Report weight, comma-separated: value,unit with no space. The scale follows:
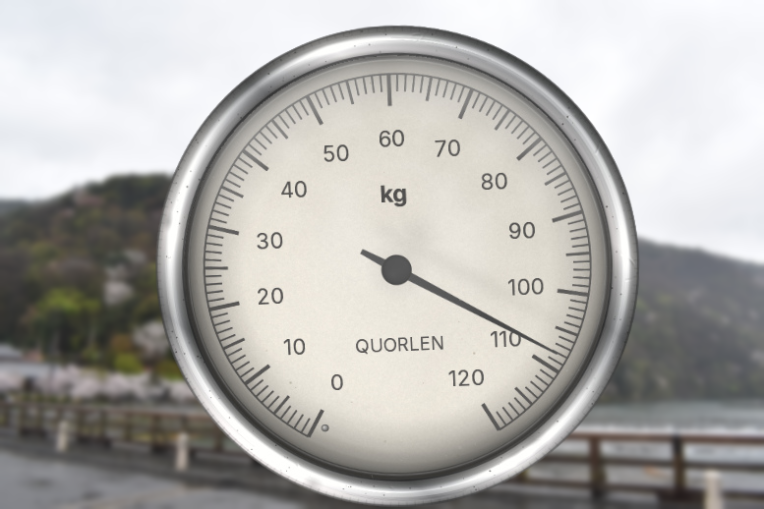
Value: 108,kg
